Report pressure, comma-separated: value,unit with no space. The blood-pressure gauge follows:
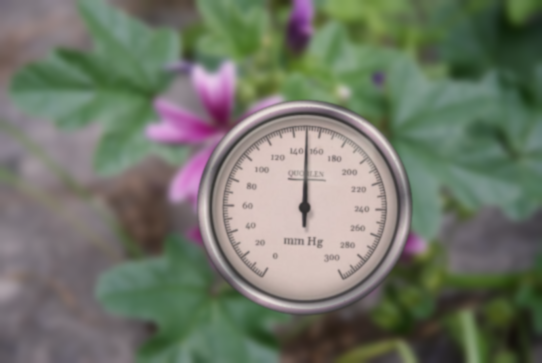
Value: 150,mmHg
